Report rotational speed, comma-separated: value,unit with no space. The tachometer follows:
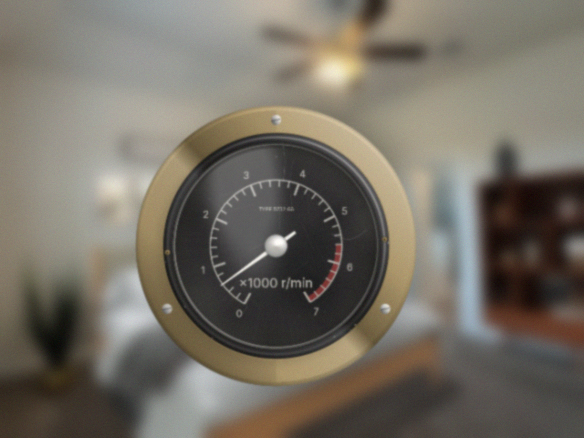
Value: 600,rpm
